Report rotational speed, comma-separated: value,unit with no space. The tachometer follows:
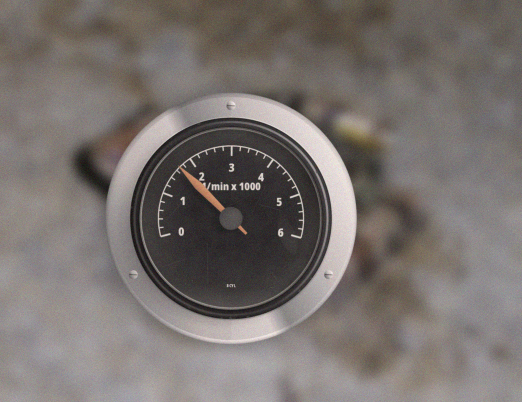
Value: 1700,rpm
